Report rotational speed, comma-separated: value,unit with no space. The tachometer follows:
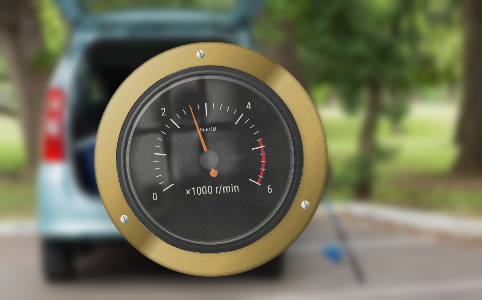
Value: 2600,rpm
